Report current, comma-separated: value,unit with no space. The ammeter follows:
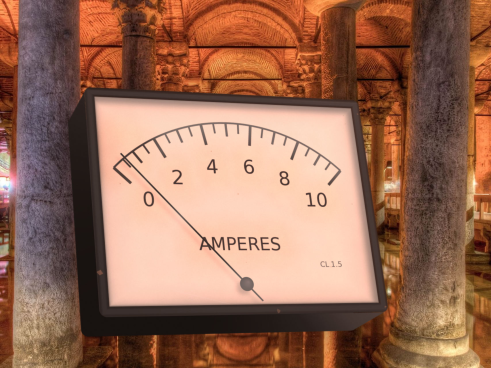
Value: 0.5,A
